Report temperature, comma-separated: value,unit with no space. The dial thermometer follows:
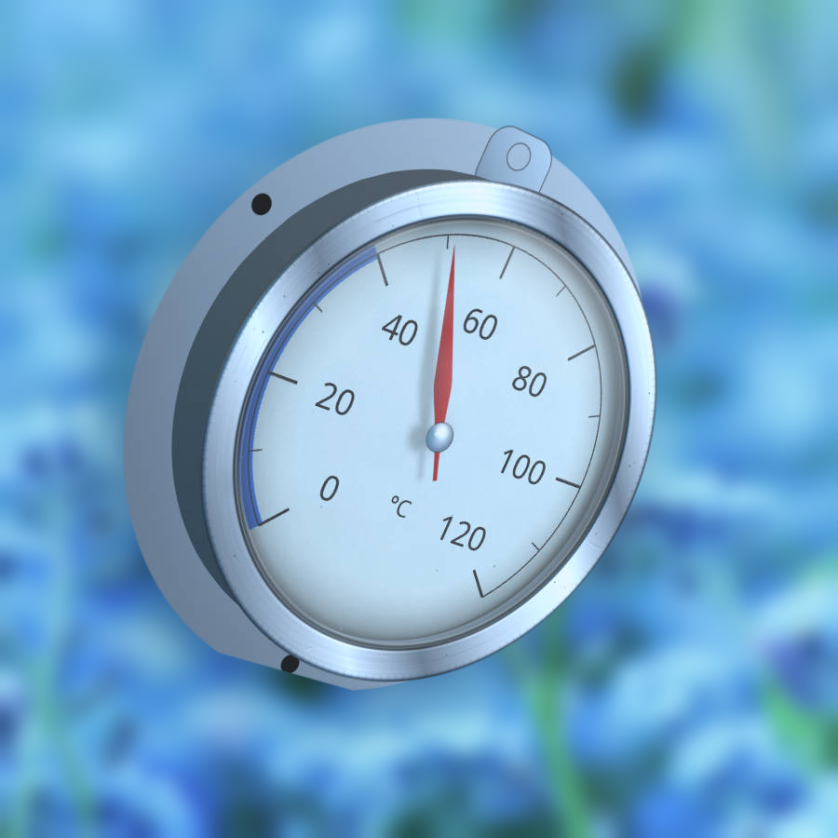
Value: 50,°C
